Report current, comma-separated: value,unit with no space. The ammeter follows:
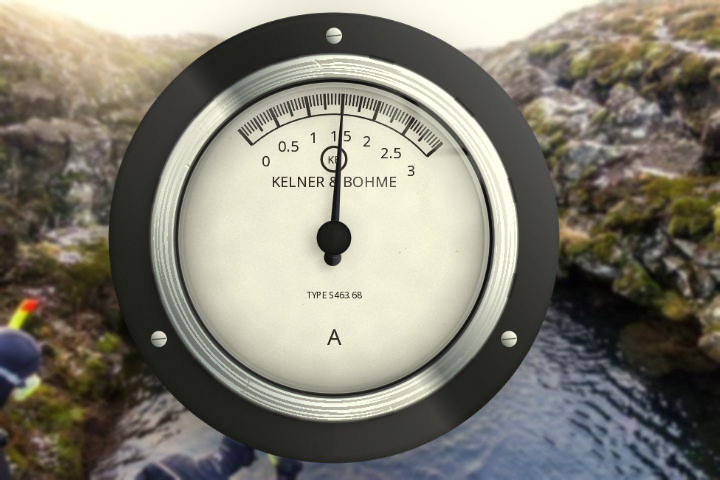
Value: 1.5,A
